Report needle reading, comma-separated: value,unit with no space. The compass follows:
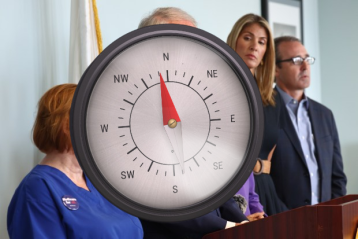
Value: 350,°
